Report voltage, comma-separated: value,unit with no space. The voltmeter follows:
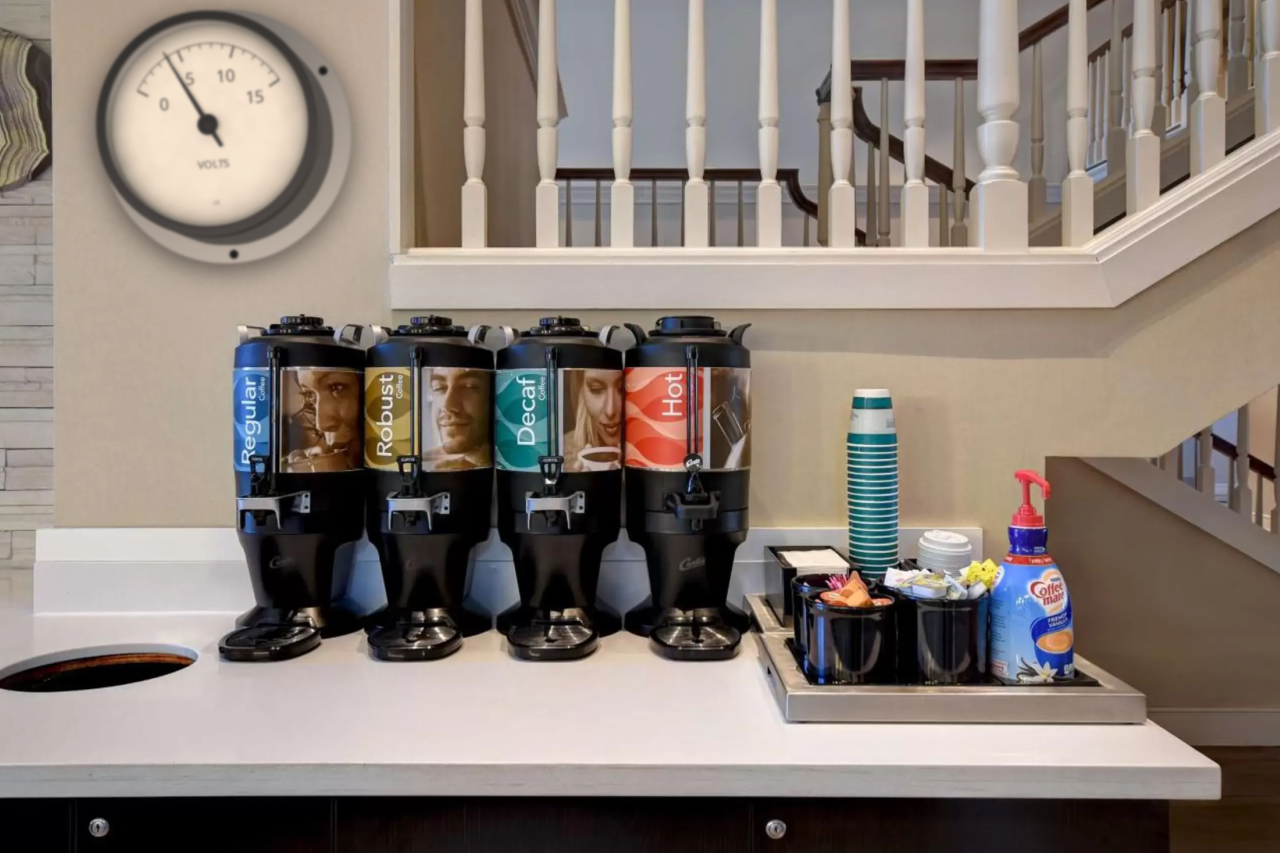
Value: 4,V
